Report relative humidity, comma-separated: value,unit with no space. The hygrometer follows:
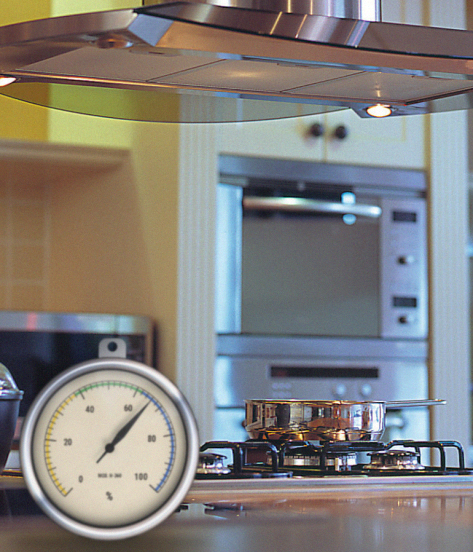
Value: 66,%
